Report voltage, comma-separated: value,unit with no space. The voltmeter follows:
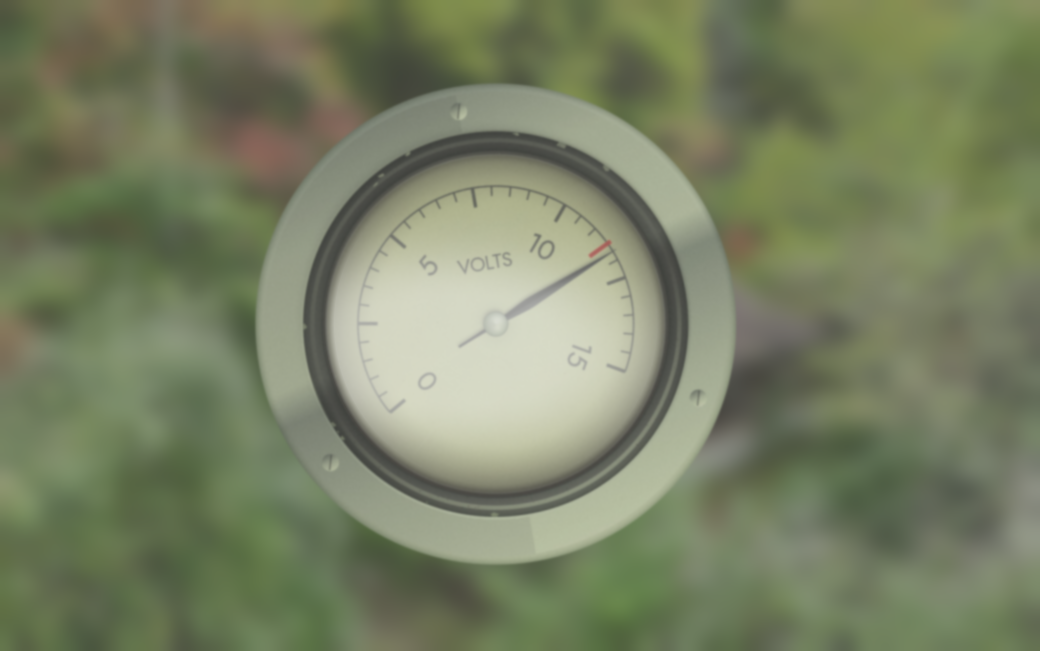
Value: 11.75,V
